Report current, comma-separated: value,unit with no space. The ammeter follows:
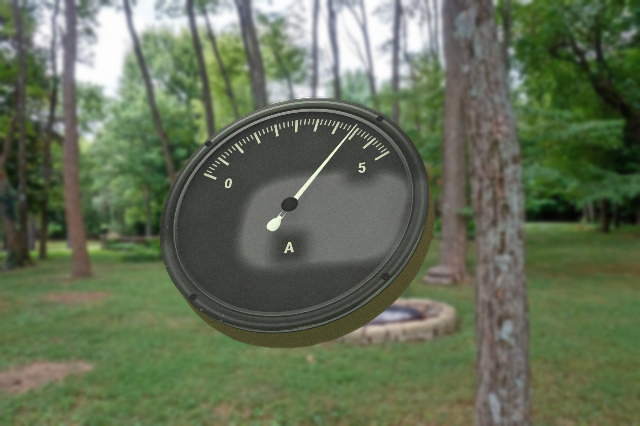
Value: 4,A
